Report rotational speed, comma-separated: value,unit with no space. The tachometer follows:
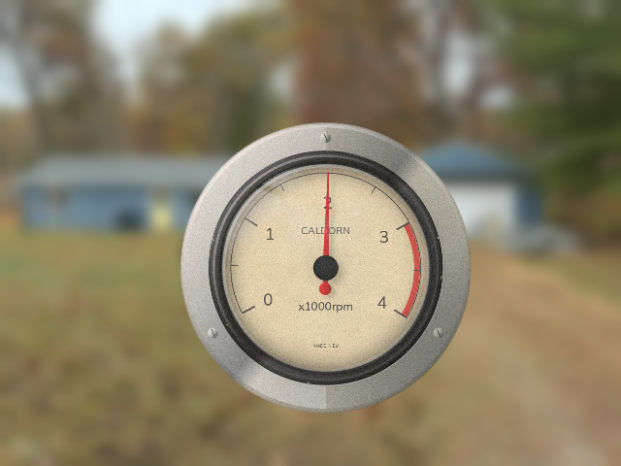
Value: 2000,rpm
